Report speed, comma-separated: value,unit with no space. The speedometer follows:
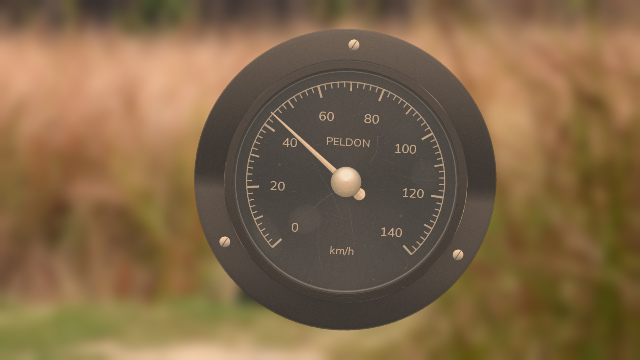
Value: 44,km/h
